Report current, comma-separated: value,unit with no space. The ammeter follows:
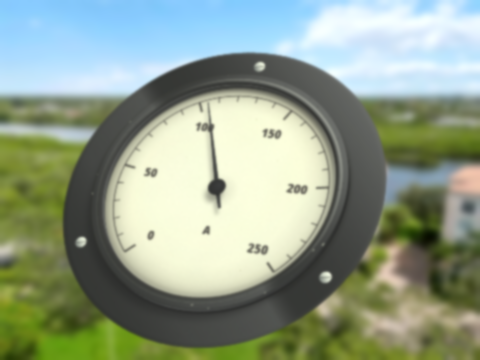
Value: 105,A
